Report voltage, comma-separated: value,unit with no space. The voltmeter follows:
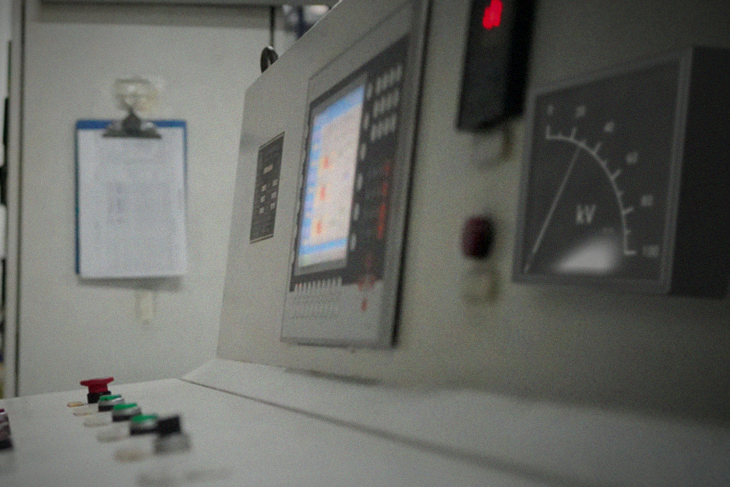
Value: 30,kV
